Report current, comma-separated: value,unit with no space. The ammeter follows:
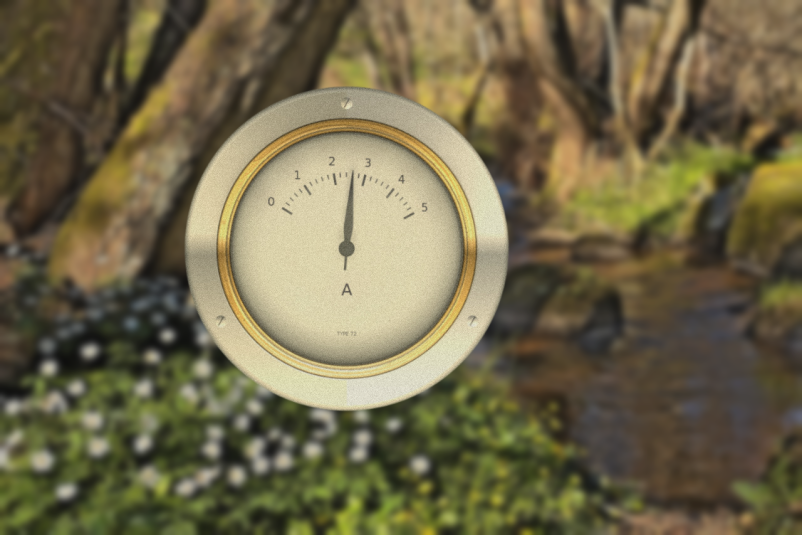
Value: 2.6,A
